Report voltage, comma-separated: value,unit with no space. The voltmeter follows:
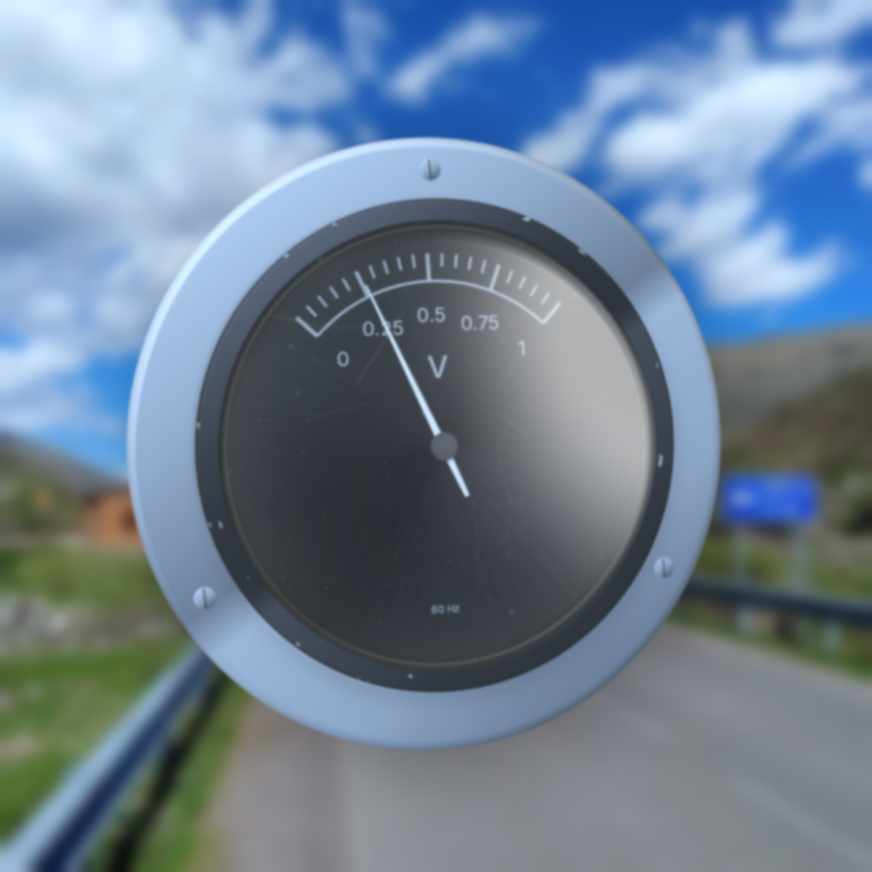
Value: 0.25,V
